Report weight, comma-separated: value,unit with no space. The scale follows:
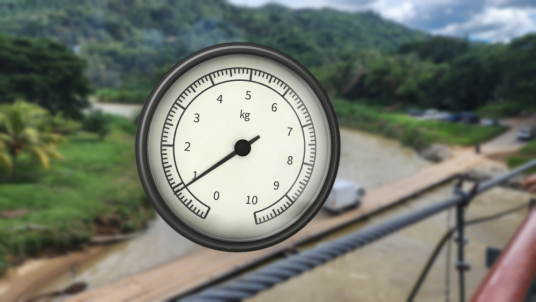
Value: 0.9,kg
